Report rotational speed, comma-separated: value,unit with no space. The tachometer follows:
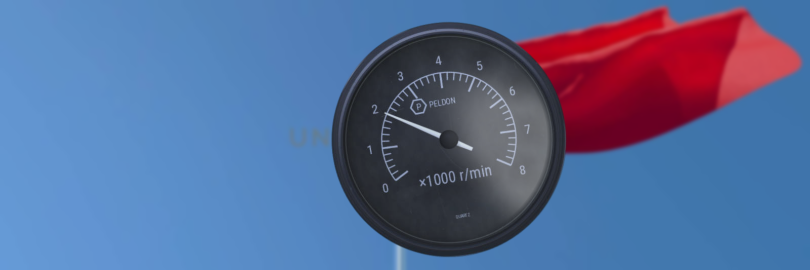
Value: 2000,rpm
